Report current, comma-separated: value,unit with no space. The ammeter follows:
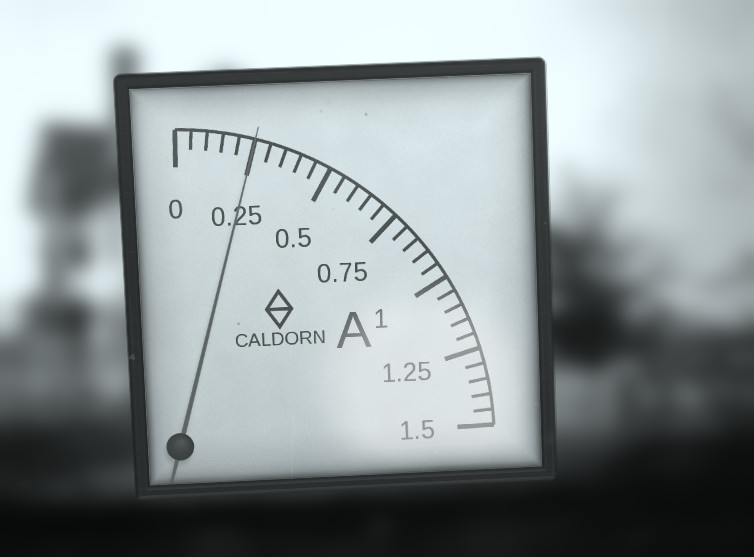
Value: 0.25,A
